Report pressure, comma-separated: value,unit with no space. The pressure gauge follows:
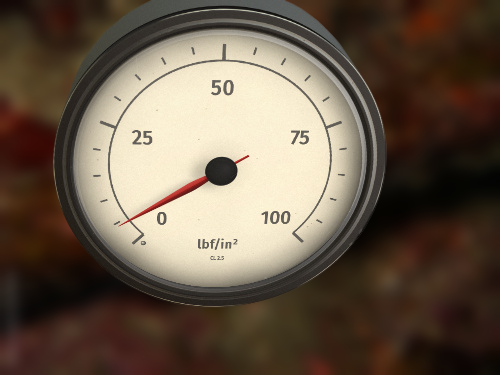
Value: 5,psi
